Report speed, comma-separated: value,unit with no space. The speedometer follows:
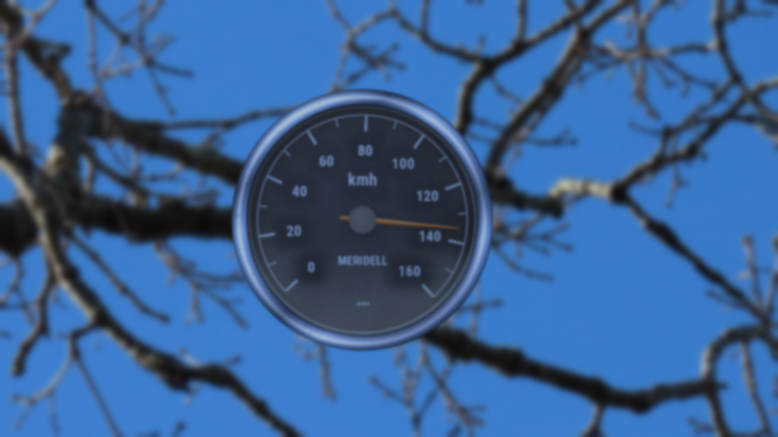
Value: 135,km/h
